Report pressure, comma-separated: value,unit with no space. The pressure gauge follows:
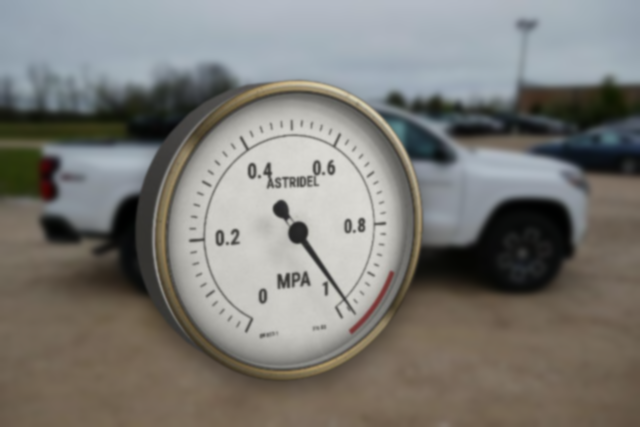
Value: 0.98,MPa
